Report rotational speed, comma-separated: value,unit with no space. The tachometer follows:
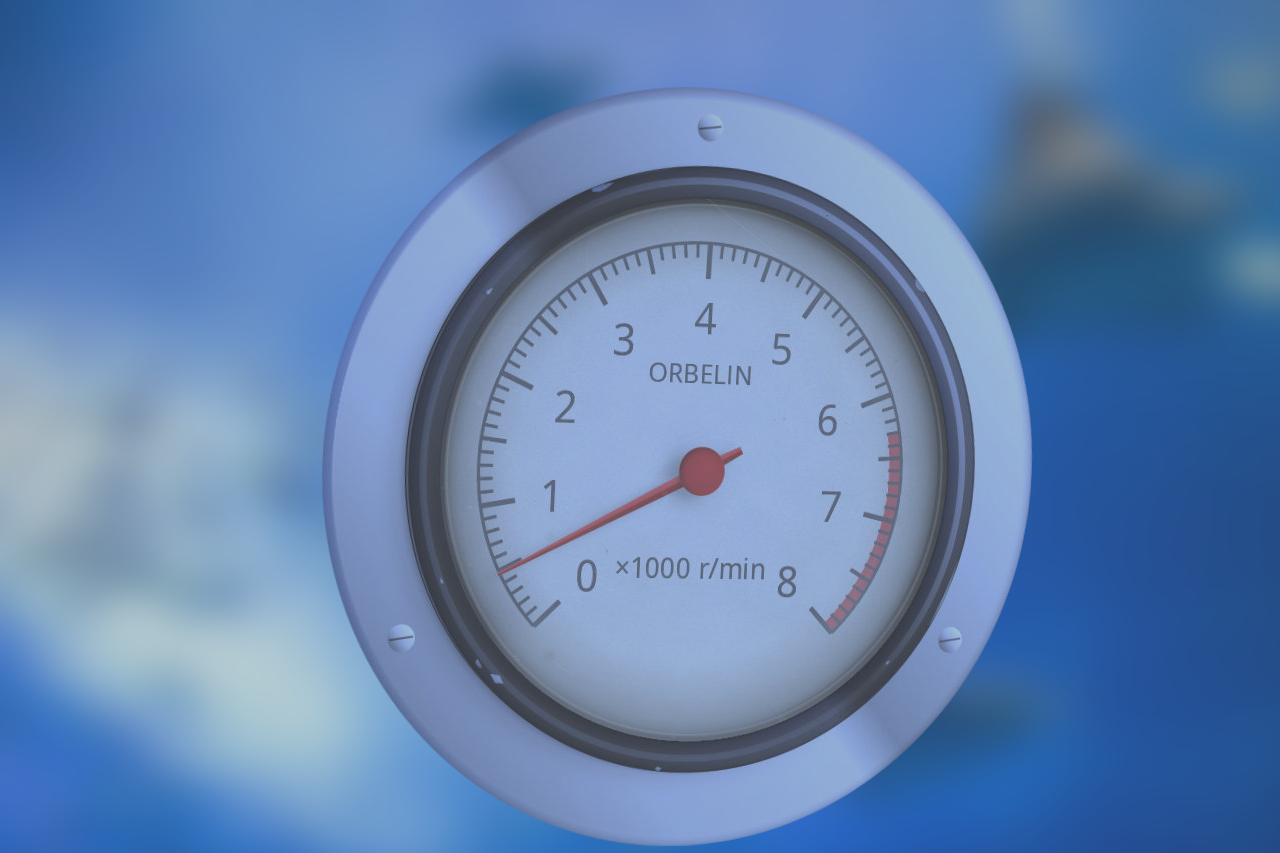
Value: 500,rpm
